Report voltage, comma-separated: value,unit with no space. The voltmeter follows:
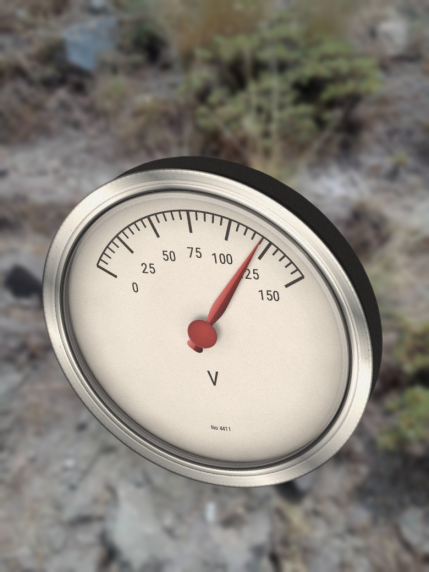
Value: 120,V
